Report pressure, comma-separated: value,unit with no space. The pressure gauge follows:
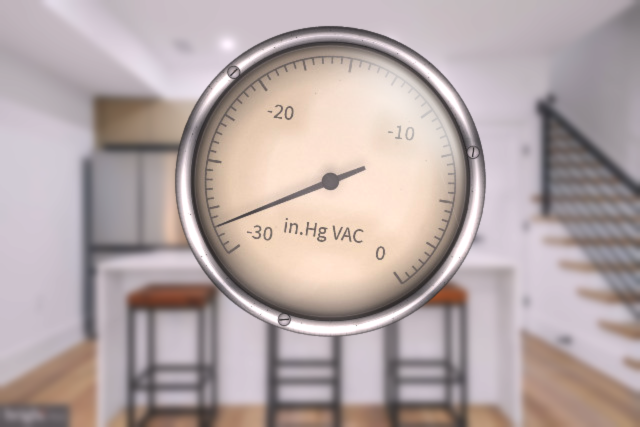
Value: -28.5,inHg
